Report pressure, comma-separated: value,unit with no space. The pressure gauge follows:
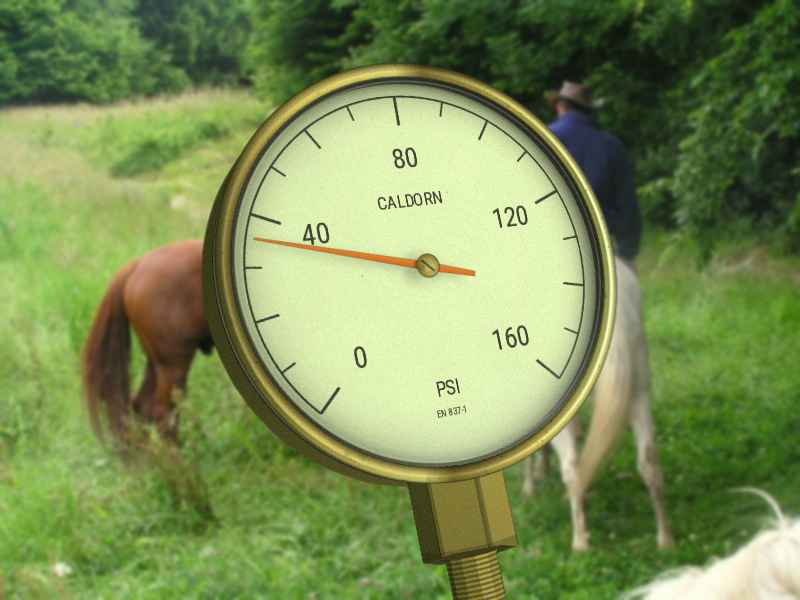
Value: 35,psi
